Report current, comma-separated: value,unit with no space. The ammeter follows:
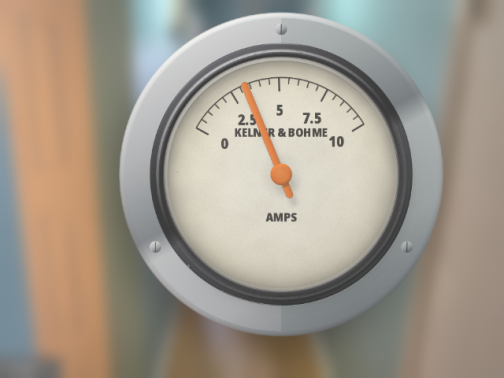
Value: 3.25,A
